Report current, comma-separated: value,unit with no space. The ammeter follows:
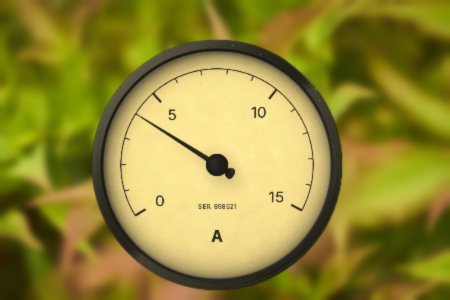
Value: 4,A
